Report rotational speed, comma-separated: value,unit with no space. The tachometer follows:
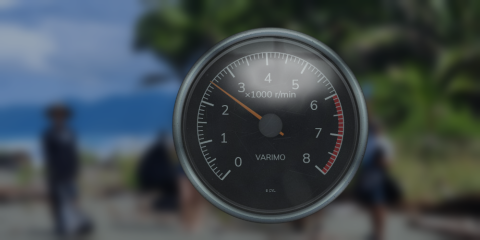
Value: 2500,rpm
